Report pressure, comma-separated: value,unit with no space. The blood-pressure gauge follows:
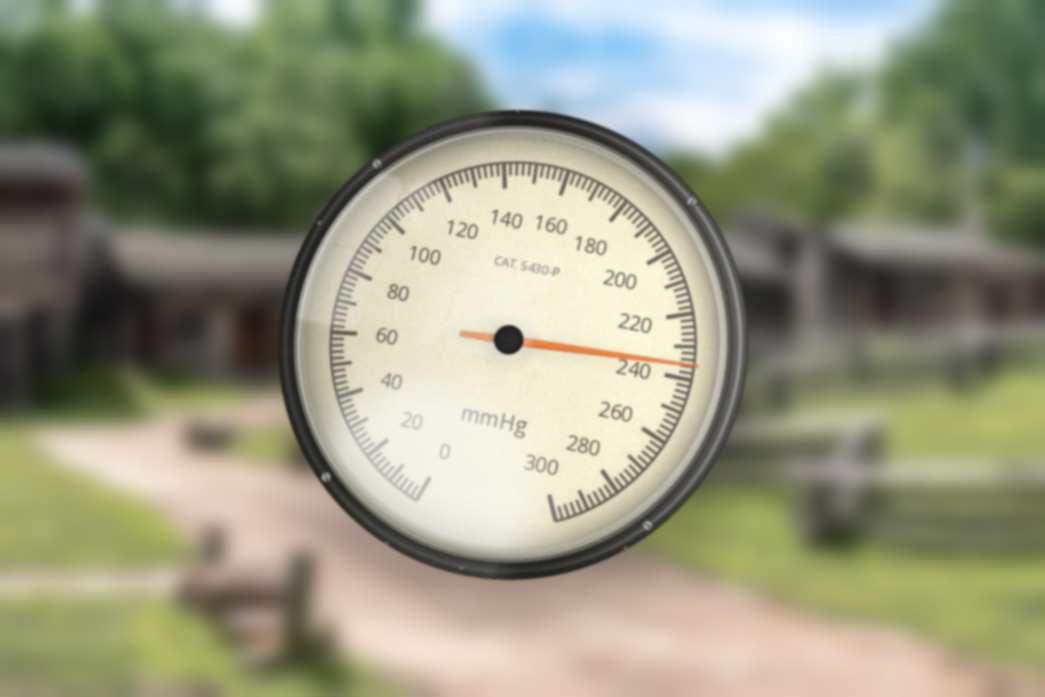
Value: 236,mmHg
